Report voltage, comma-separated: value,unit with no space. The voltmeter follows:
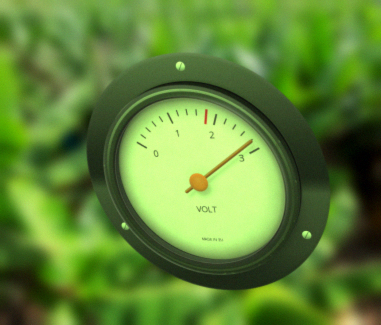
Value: 2.8,V
